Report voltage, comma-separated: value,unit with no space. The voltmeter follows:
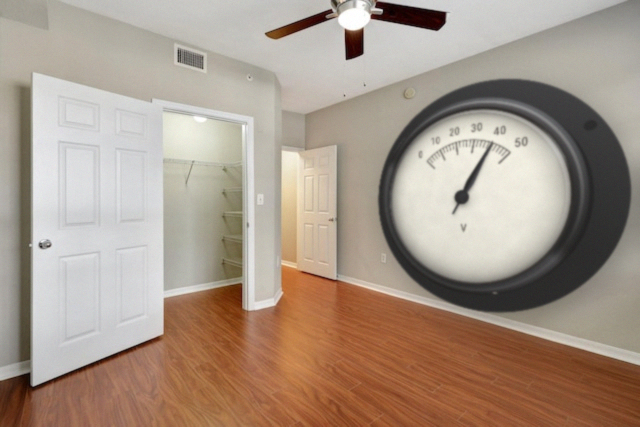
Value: 40,V
